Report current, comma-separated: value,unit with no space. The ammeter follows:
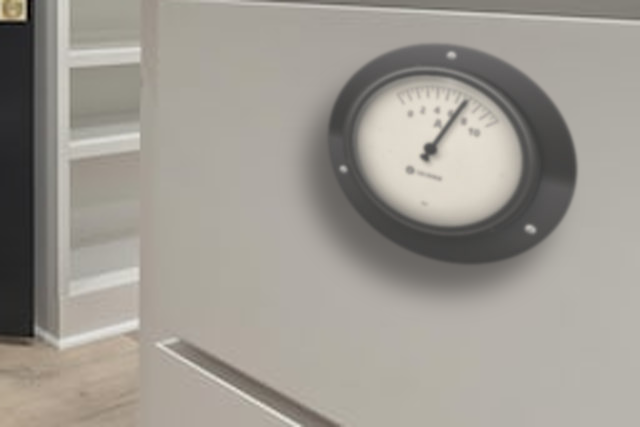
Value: 7,A
